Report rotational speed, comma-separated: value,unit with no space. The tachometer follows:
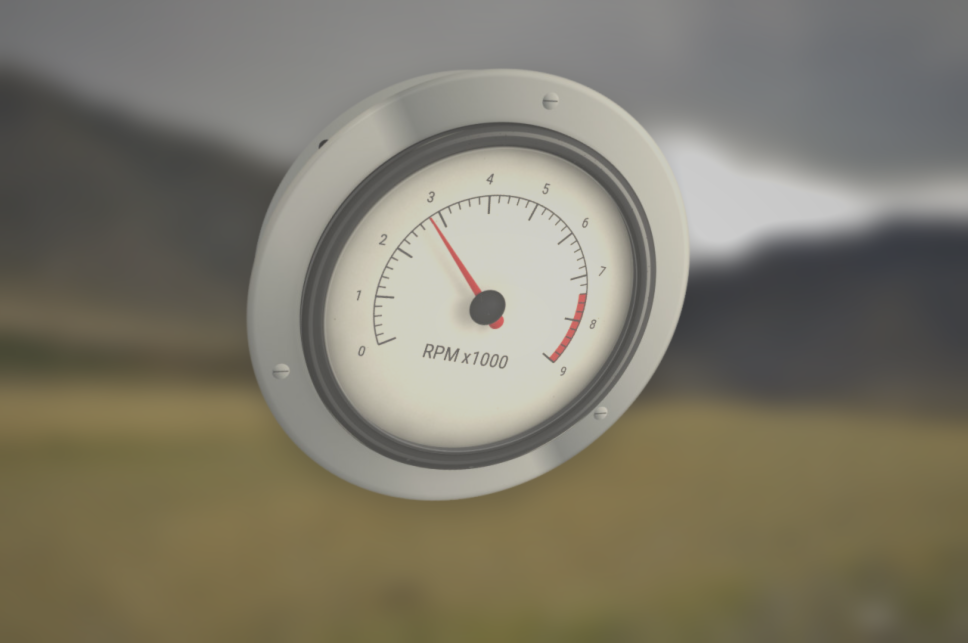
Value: 2800,rpm
